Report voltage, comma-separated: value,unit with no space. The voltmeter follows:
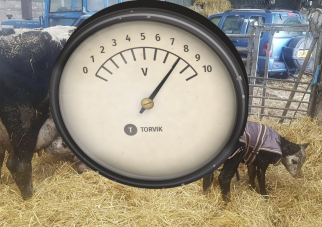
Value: 8,V
